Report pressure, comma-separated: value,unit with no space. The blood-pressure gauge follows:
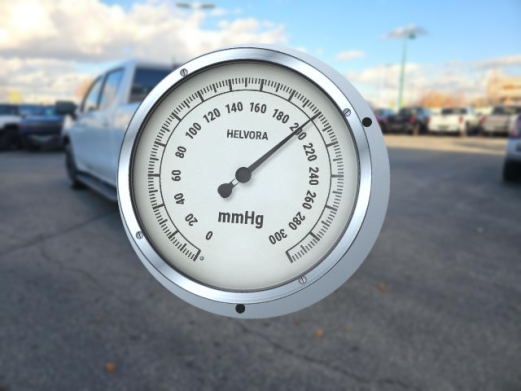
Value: 200,mmHg
